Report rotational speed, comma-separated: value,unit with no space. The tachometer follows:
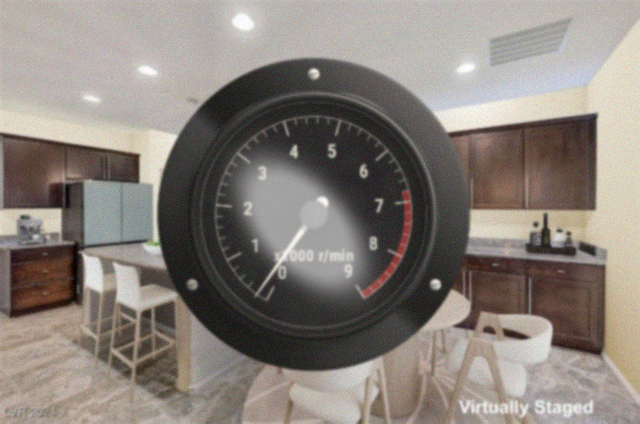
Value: 200,rpm
